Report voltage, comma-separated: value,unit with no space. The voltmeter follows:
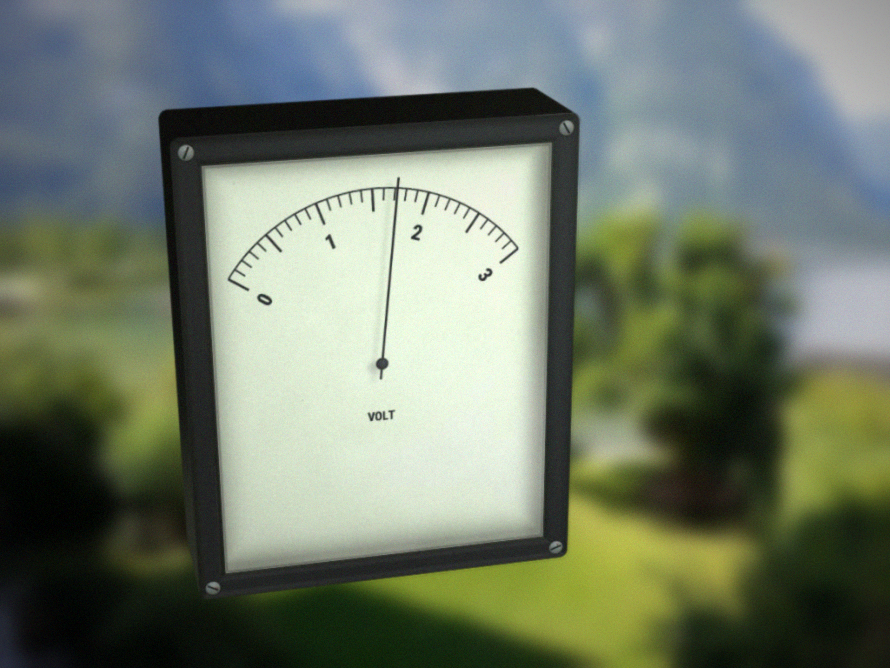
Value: 1.7,V
